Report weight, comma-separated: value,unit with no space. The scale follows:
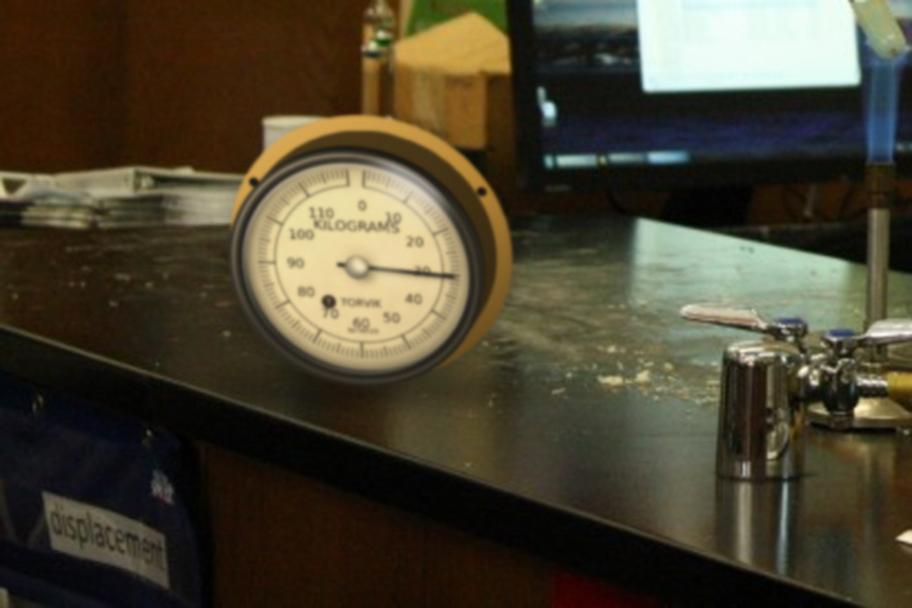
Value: 30,kg
